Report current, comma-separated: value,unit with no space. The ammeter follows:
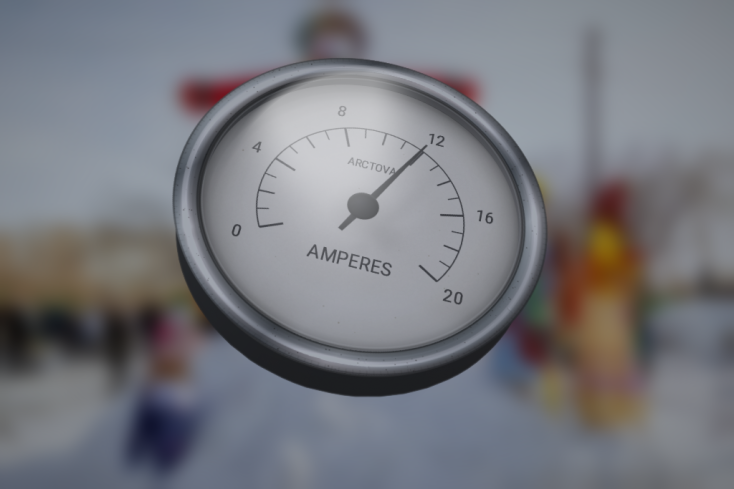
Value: 12,A
